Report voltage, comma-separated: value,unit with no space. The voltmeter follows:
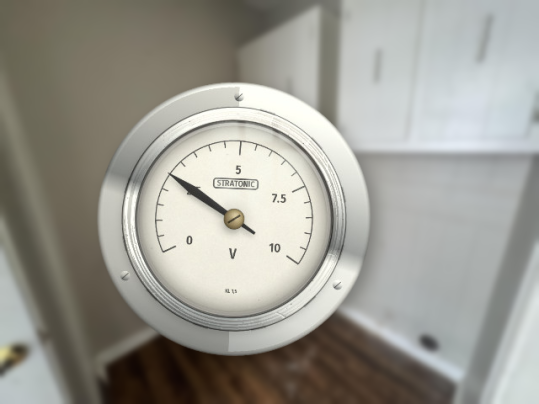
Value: 2.5,V
